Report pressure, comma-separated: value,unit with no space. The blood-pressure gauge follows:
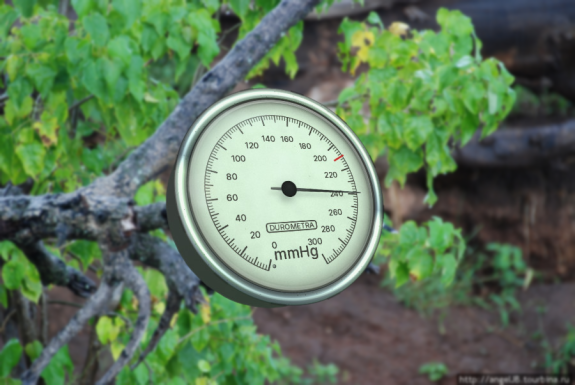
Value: 240,mmHg
